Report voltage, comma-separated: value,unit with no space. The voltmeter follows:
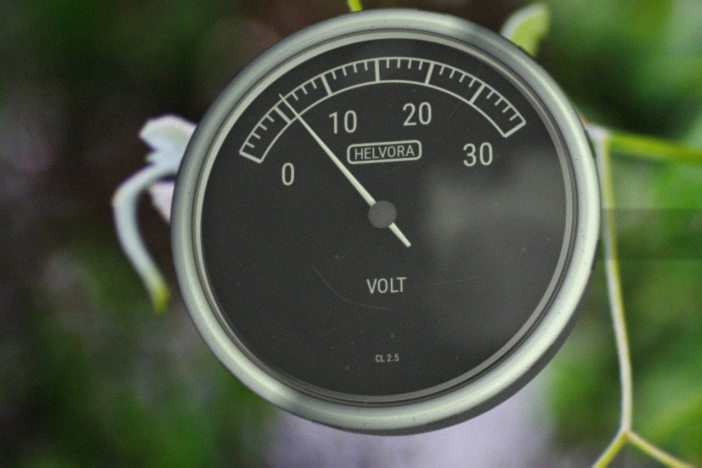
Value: 6,V
